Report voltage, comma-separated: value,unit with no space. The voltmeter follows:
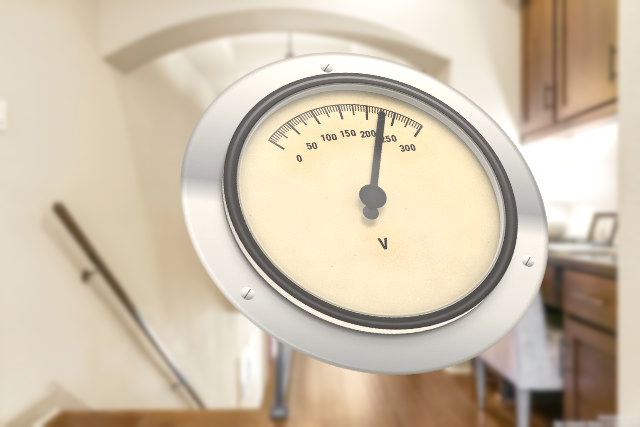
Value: 225,V
